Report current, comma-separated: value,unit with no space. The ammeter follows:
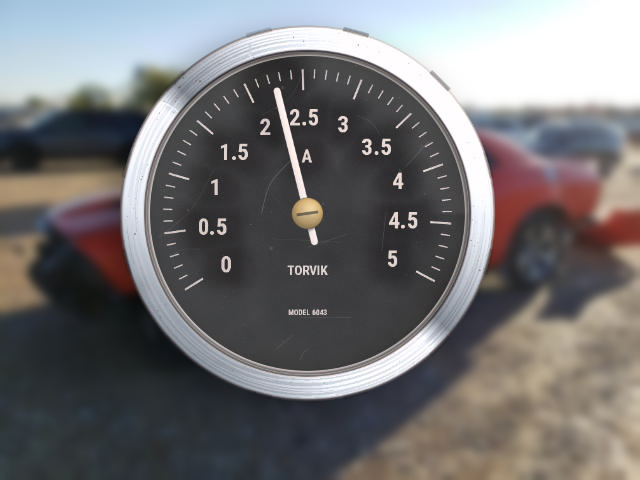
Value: 2.25,A
